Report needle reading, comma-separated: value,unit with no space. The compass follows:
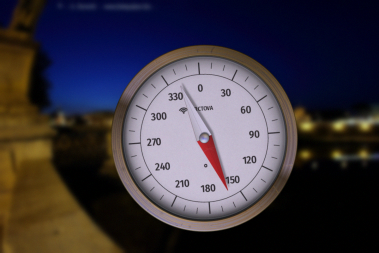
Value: 160,°
